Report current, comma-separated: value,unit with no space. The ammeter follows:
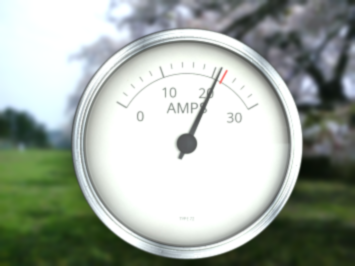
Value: 21,A
